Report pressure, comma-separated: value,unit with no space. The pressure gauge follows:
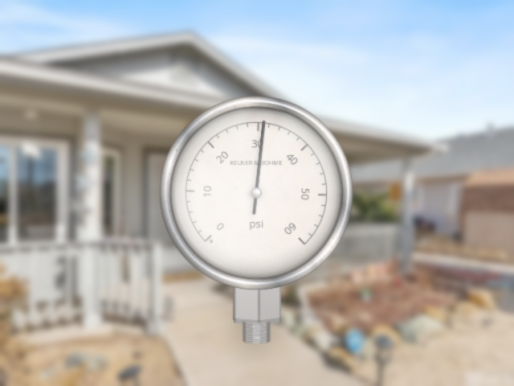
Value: 31,psi
